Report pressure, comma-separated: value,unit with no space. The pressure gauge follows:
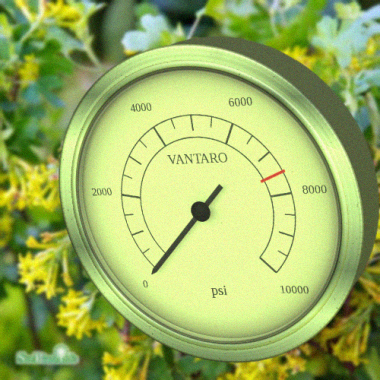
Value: 0,psi
